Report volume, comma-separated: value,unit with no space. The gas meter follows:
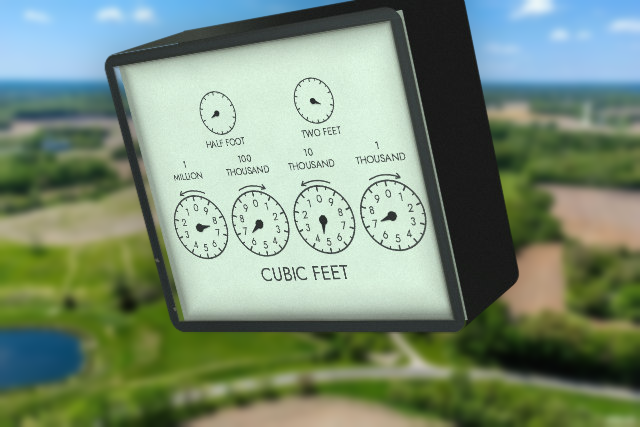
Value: 764700,ft³
